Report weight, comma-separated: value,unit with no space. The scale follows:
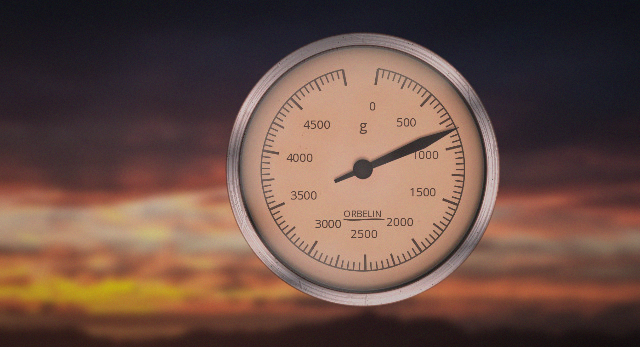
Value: 850,g
